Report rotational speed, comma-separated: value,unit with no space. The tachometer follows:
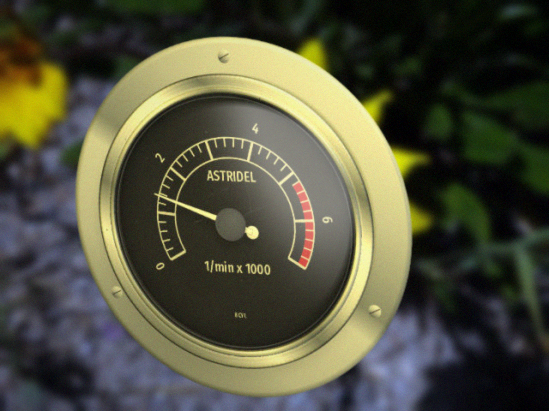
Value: 1400,rpm
